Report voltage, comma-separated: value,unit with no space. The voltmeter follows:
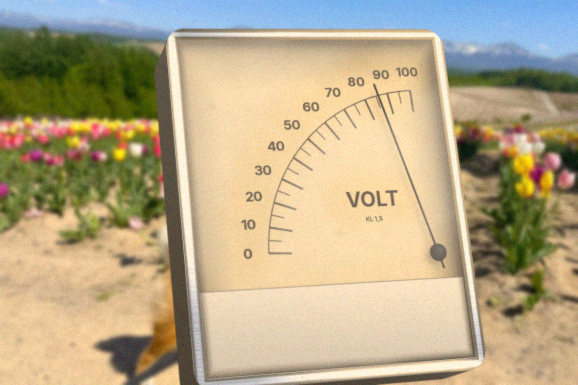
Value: 85,V
